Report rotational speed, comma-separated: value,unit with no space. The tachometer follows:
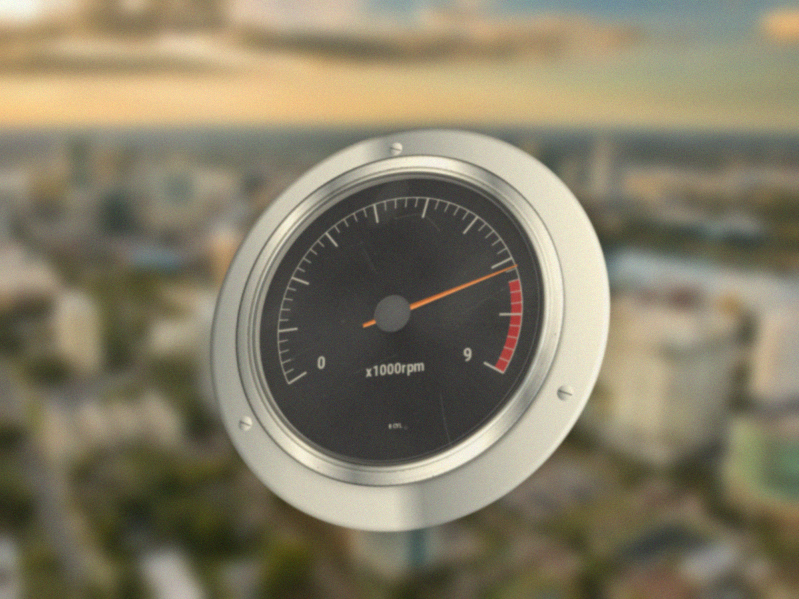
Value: 7200,rpm
